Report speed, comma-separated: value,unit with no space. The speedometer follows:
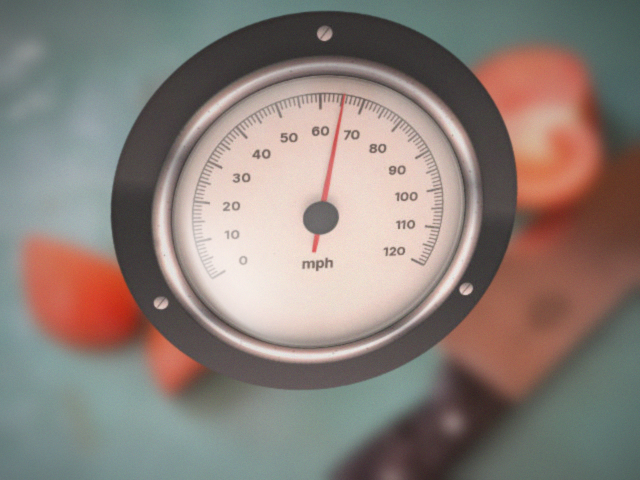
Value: 65,mph
